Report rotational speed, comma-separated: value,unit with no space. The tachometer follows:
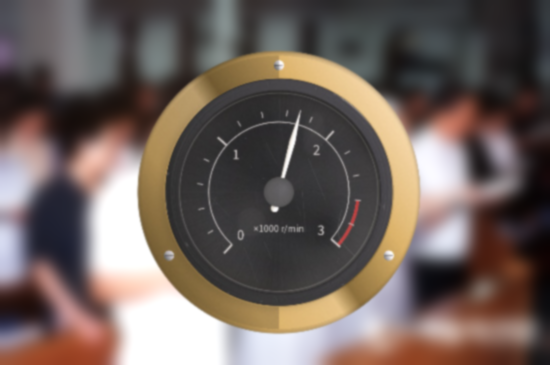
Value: 1700,rpm
